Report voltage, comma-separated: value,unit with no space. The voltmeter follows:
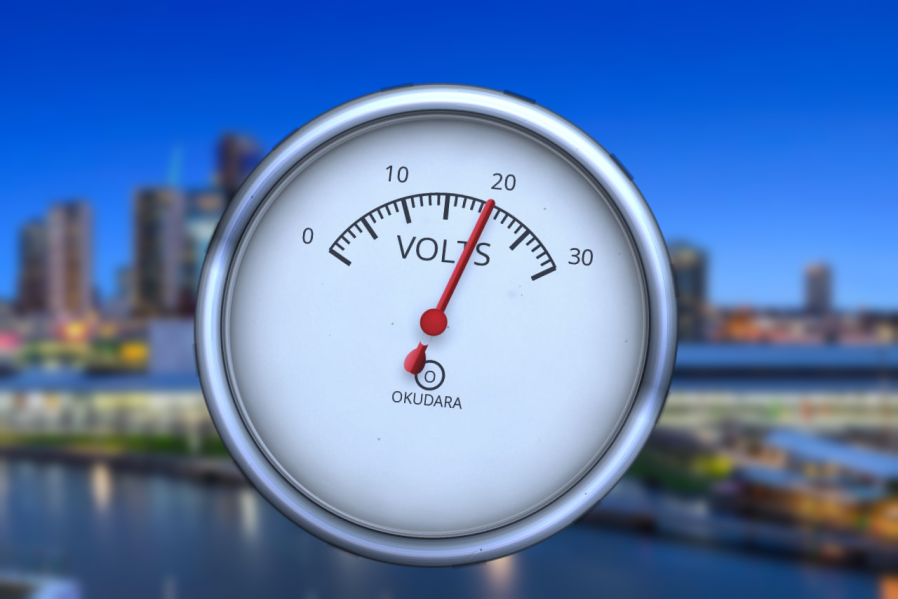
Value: 20,V
